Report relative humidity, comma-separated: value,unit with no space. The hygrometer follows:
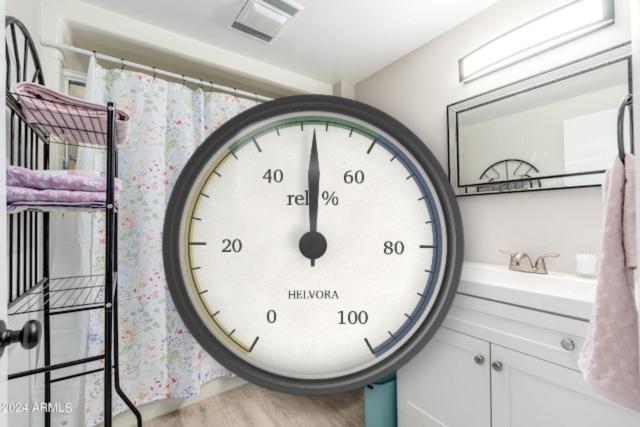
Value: 50,%
